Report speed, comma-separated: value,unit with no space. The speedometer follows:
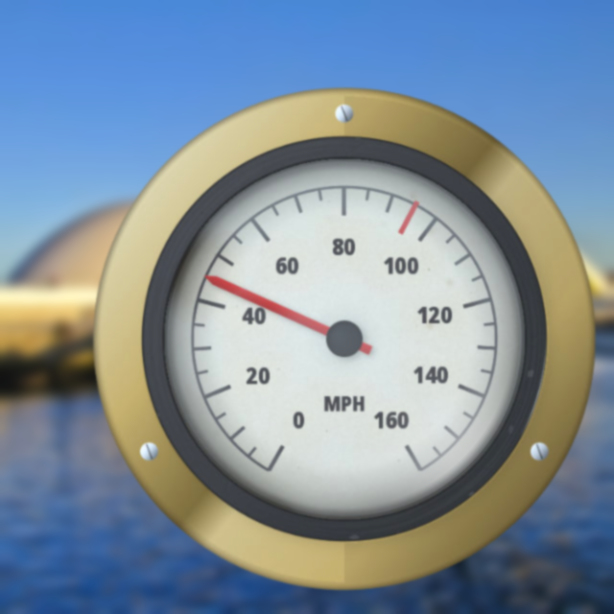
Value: 45,mph
